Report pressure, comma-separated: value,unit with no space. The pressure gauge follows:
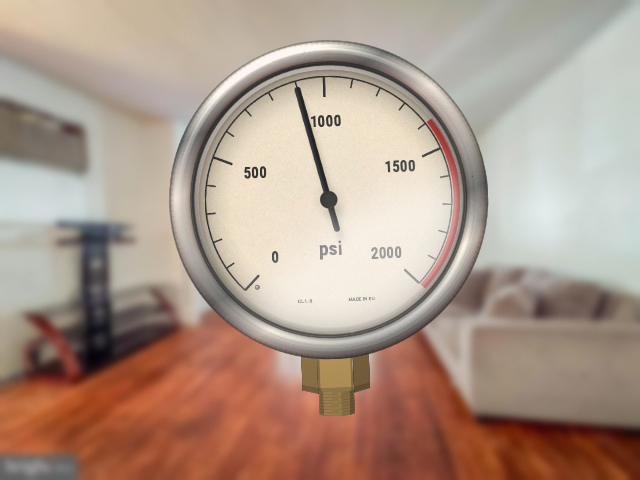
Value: 900,psi
